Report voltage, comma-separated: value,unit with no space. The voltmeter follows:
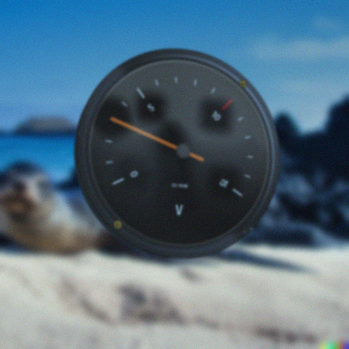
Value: 3,V
